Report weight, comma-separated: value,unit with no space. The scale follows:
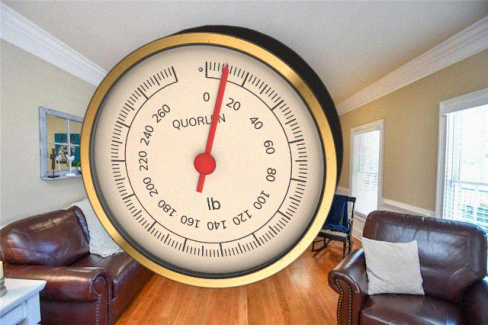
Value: 10,lb
